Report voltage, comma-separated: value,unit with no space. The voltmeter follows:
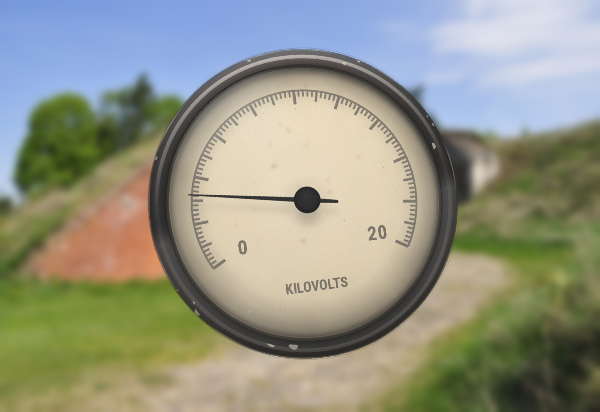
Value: 3.2,kV
